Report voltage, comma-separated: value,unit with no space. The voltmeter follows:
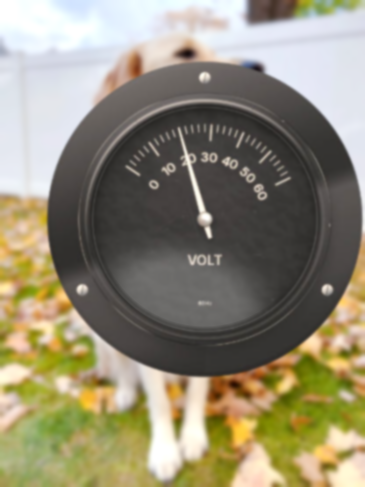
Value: 20,V
